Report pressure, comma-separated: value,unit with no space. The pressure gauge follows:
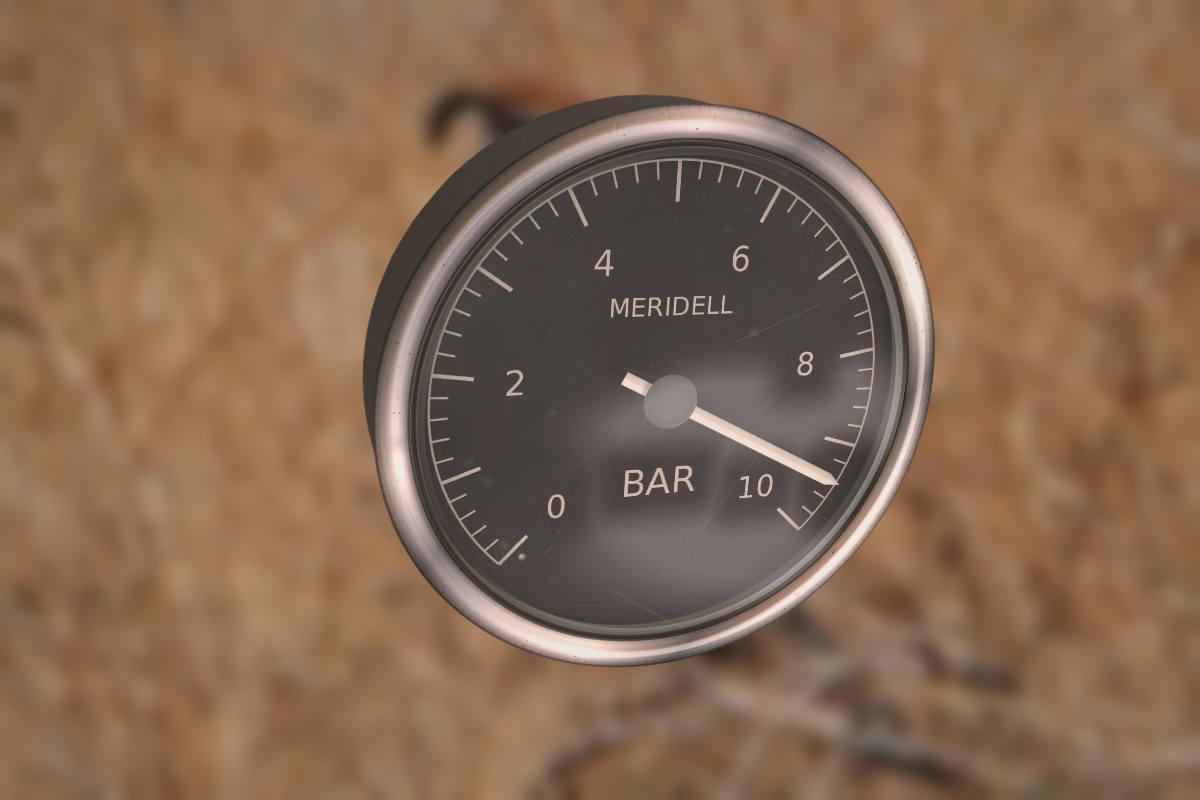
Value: 9.4,bar
